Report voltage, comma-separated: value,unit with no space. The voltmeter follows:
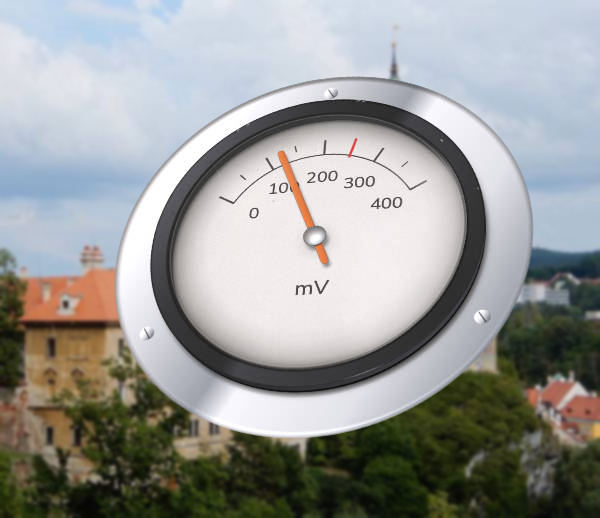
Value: 125,mV
